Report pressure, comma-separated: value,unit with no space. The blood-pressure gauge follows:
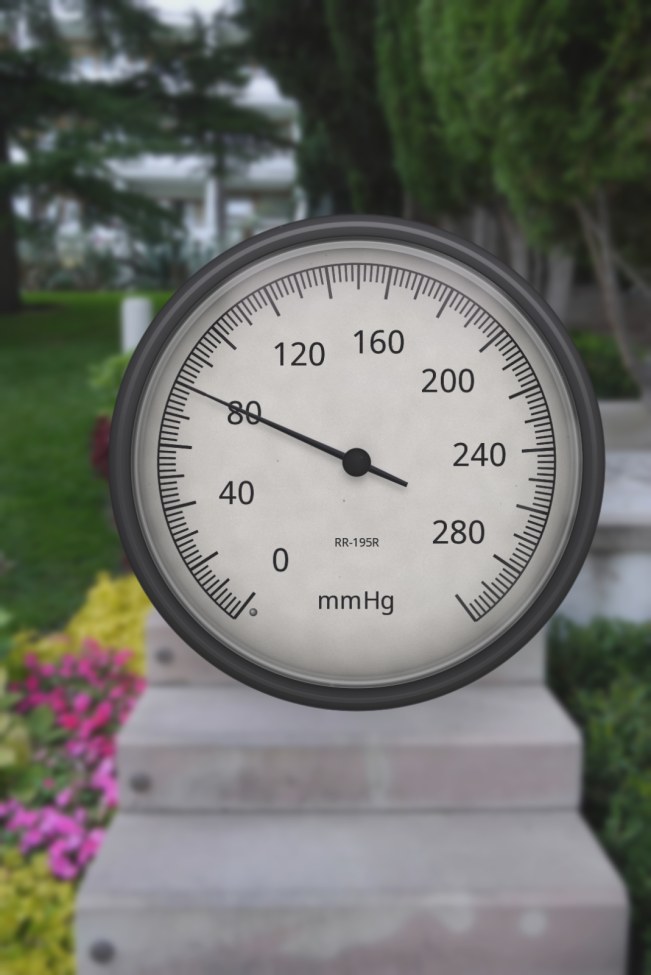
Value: 80,mmHg
